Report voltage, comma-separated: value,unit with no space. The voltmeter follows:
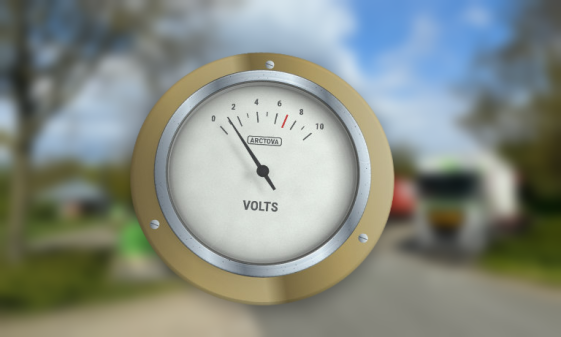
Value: 1,V
